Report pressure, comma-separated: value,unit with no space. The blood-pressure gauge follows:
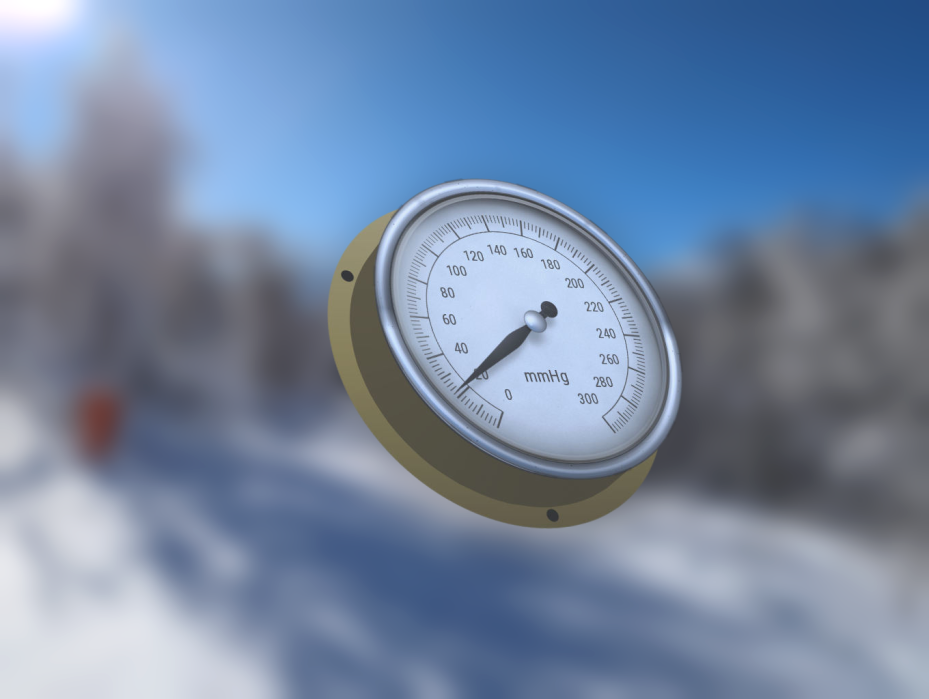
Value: 22,mmHg
